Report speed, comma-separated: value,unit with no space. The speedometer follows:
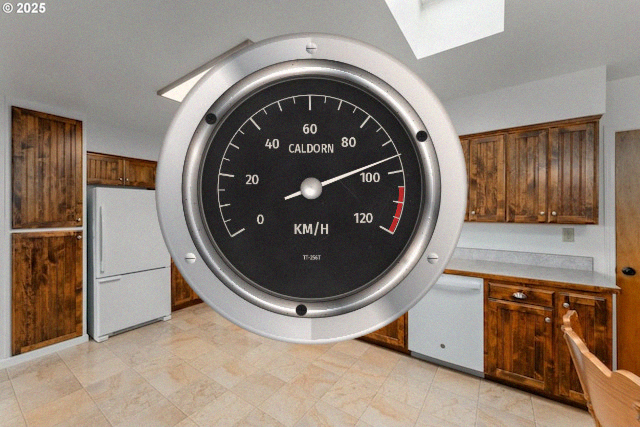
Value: 95,km/h
